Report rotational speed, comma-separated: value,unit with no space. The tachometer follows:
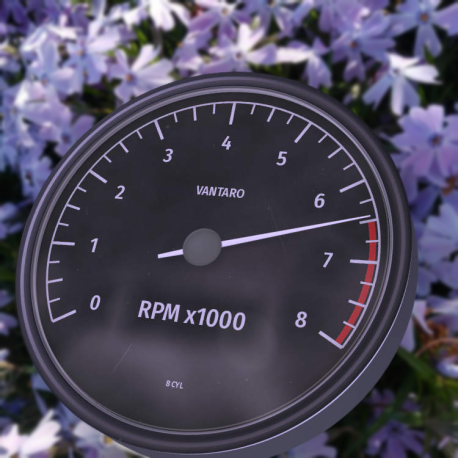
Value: 6500,rpm
